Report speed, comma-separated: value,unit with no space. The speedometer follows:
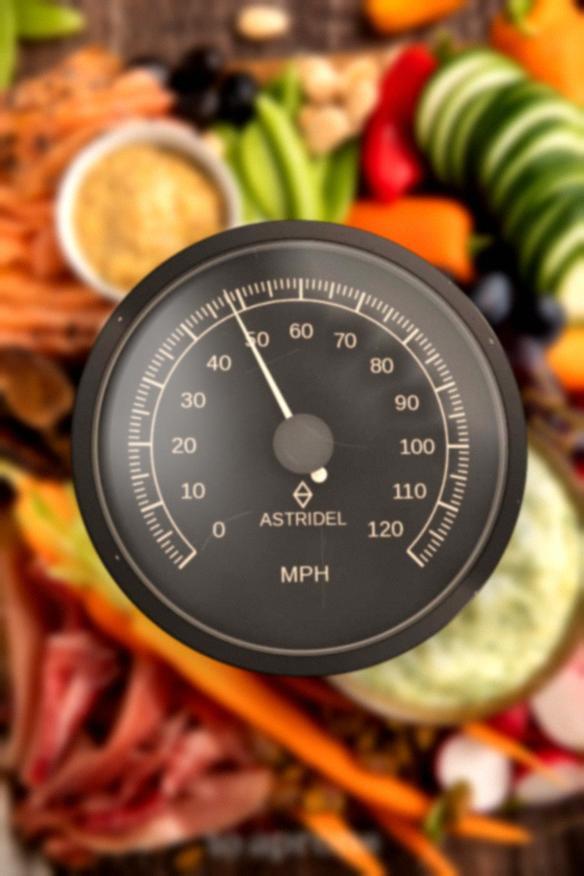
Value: 48,mph
